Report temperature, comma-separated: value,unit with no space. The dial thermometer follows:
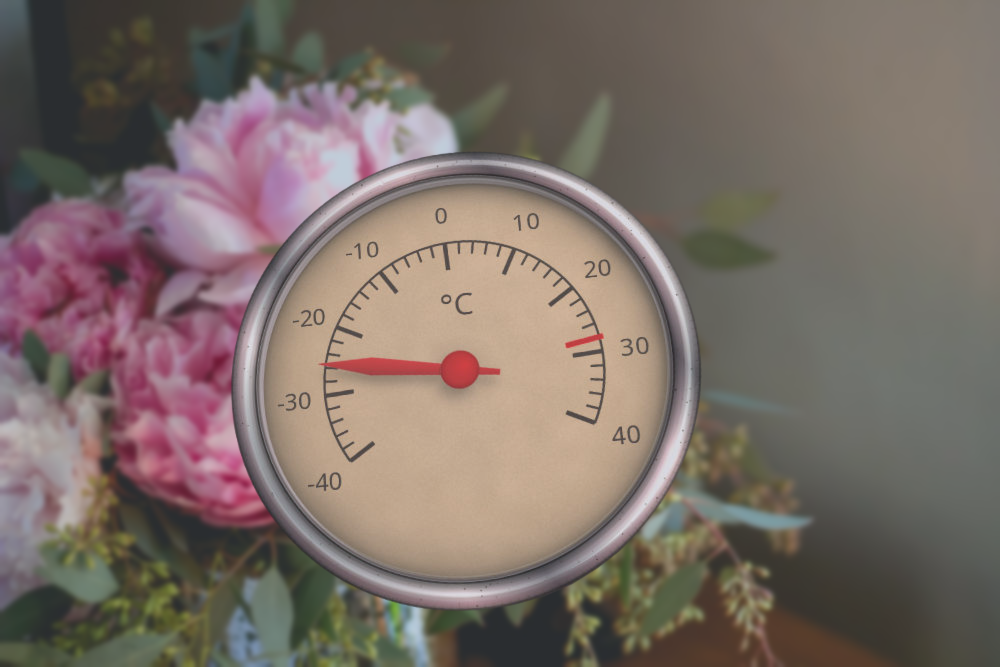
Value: -26,°C
